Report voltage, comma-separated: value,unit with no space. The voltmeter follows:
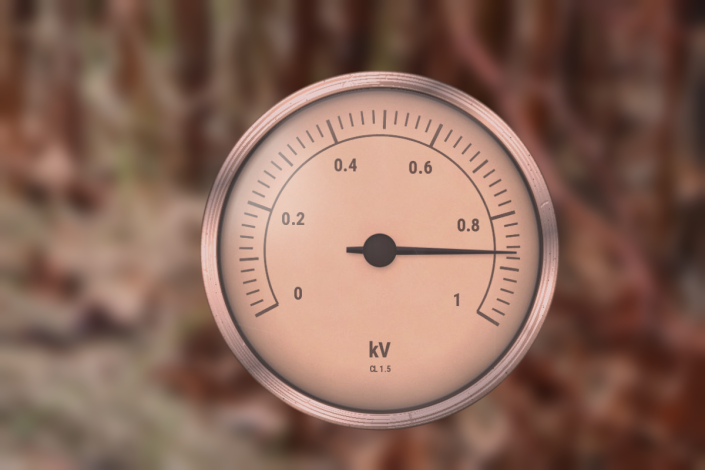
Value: 0.87,kV
